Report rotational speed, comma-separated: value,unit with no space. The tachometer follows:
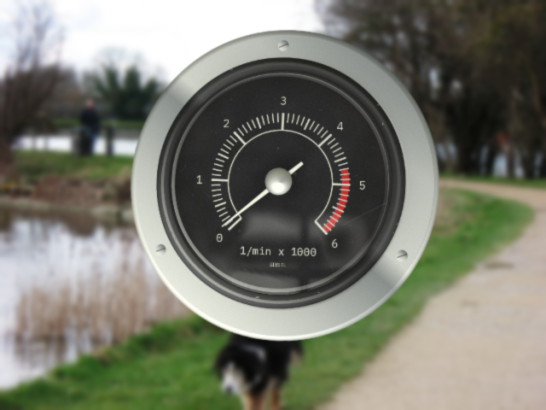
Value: 100,rpm
